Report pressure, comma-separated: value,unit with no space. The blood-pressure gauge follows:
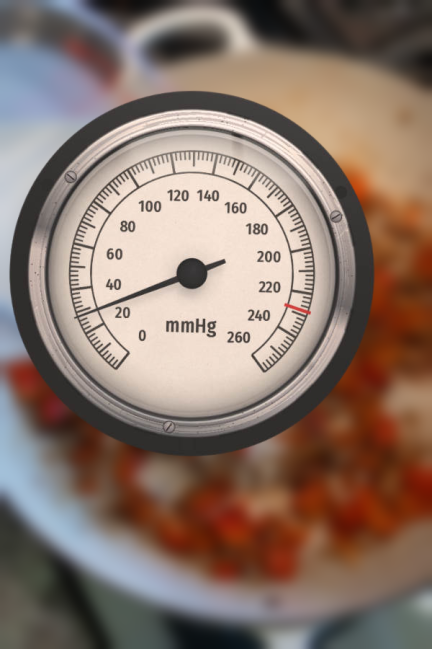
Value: 28,mmHg
